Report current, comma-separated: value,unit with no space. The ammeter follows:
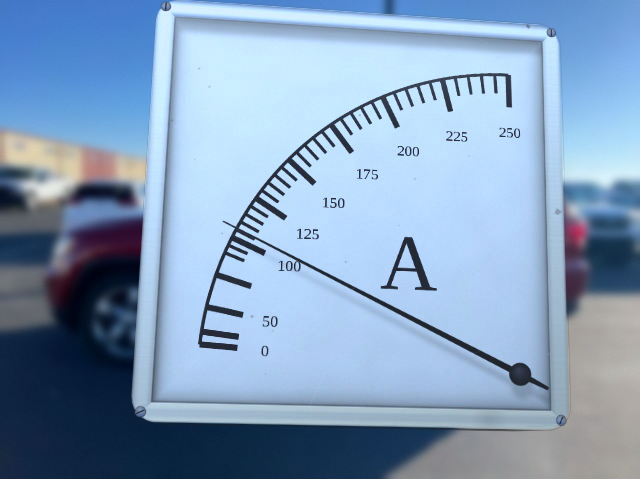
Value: 105,A
